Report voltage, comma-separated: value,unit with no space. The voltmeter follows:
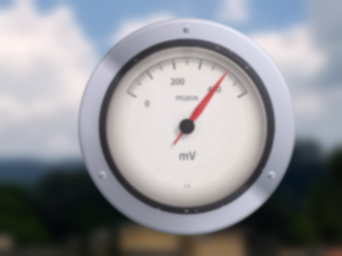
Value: 400,mV
